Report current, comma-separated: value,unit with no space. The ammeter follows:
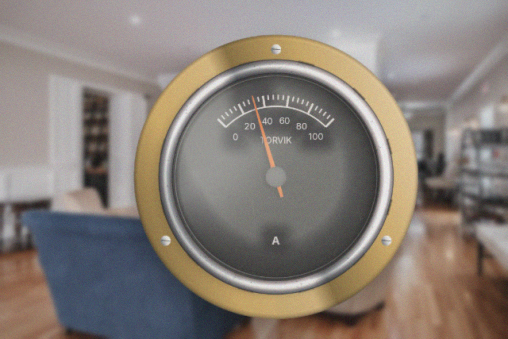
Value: 32,A
